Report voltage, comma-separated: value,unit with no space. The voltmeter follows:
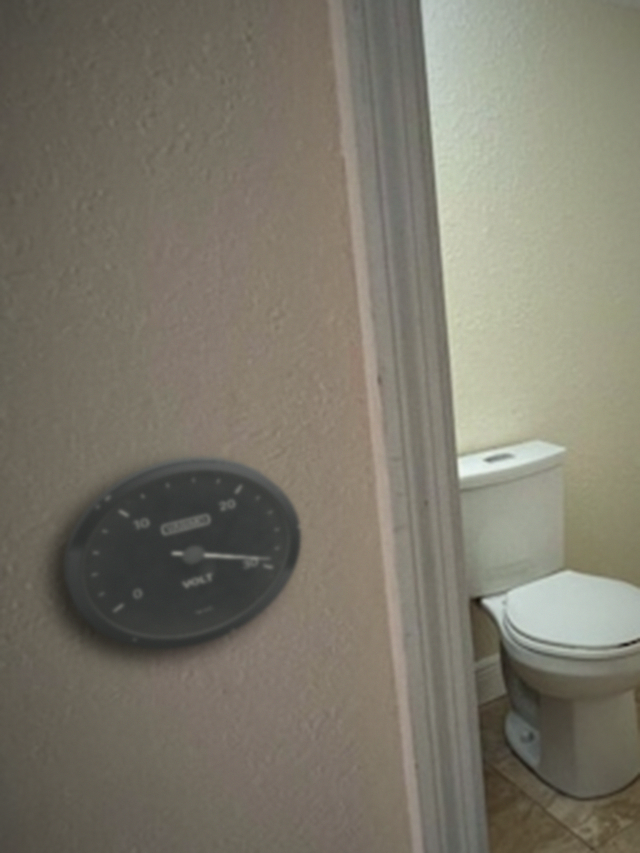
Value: 29,V
